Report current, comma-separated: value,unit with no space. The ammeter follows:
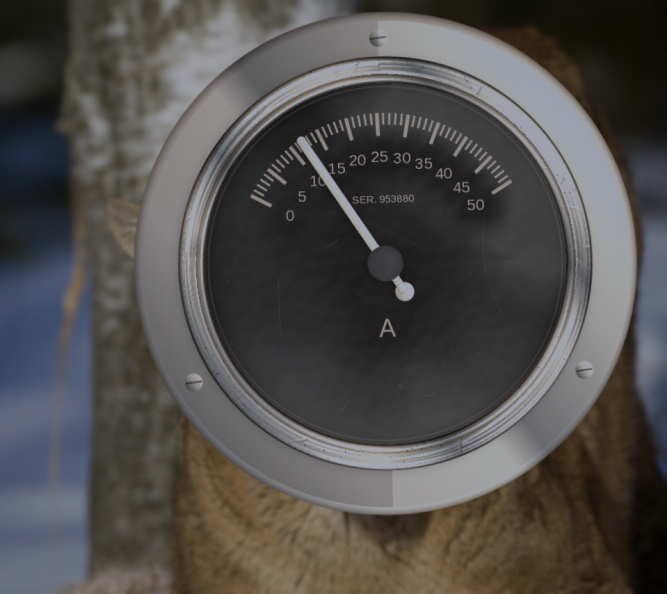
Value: 12,A
